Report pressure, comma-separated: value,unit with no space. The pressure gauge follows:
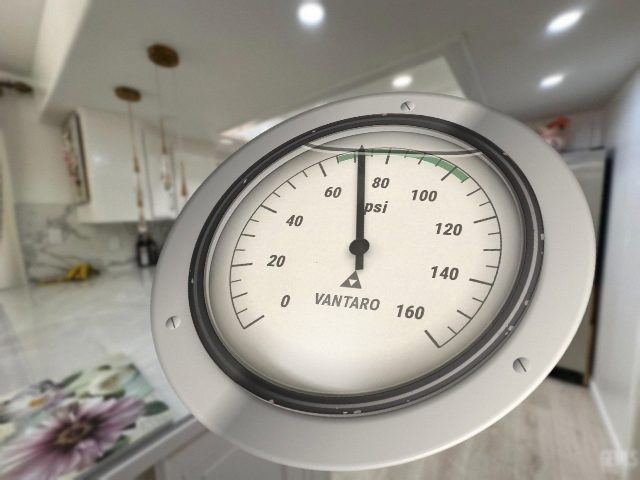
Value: 72.5,psi
